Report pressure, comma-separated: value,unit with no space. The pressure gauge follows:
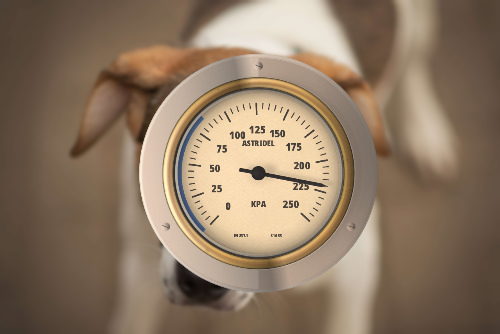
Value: 220,kPa
